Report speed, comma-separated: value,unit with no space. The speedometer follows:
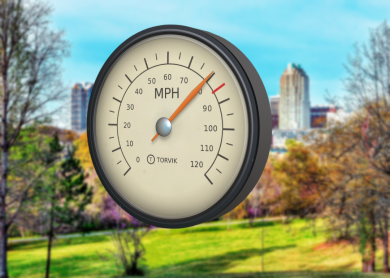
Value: 80,mph
